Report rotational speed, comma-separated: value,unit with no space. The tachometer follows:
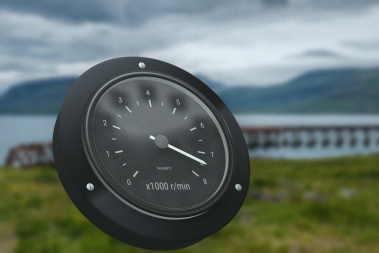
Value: 7500,rpm
